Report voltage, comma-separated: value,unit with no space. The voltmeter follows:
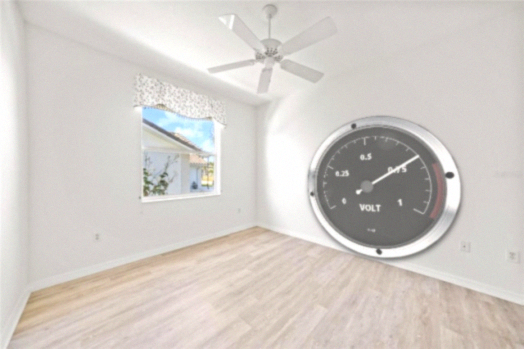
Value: 0.75,V
